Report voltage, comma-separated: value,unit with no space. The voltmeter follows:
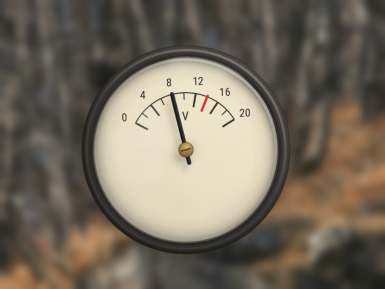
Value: 8,V
